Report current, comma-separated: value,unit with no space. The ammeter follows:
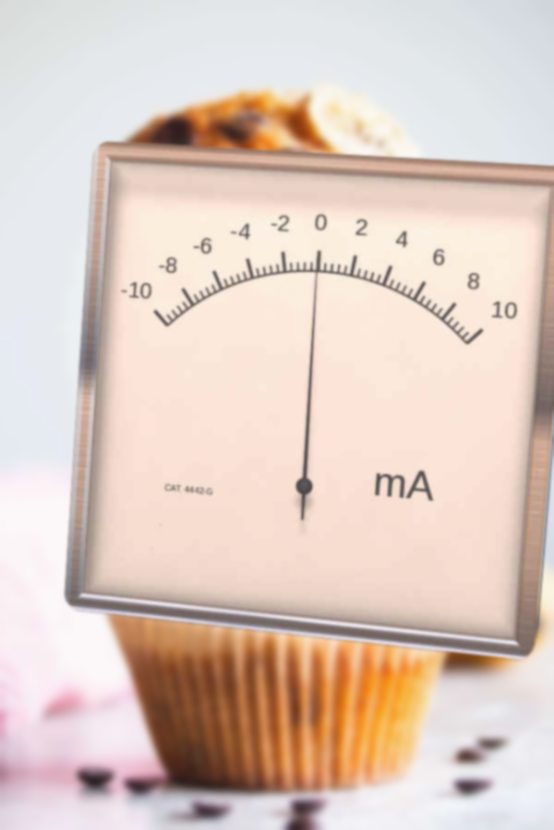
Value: 0,mA
